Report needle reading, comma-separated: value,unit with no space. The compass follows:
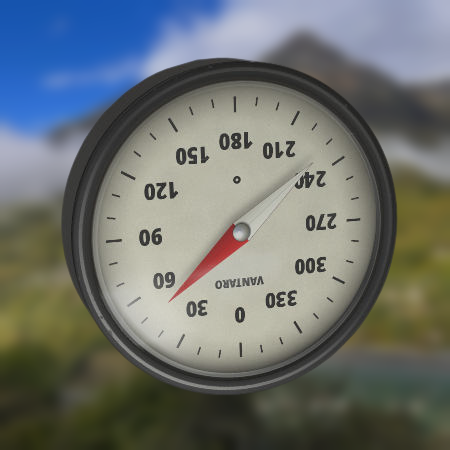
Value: 50,°
